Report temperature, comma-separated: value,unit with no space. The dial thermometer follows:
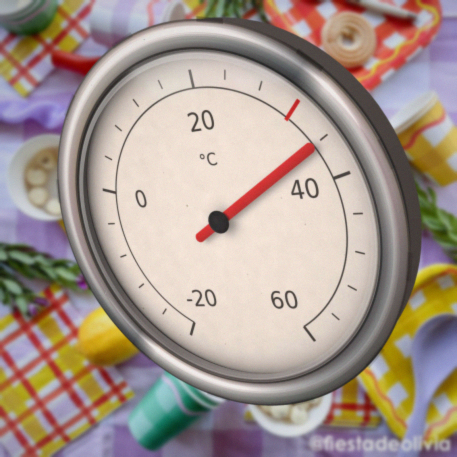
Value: 36,°C
